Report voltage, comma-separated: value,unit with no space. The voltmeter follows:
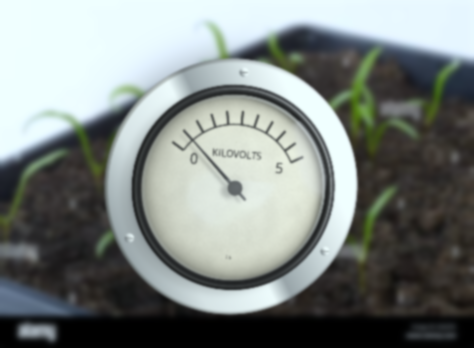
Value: 0.5,kV
